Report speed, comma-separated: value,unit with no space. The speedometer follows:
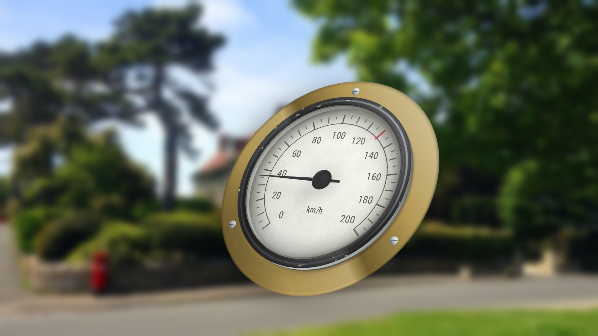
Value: 35,km/h
